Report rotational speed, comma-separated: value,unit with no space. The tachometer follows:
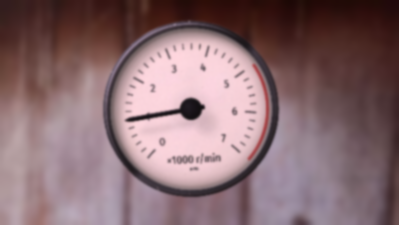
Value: 1000,rpm
